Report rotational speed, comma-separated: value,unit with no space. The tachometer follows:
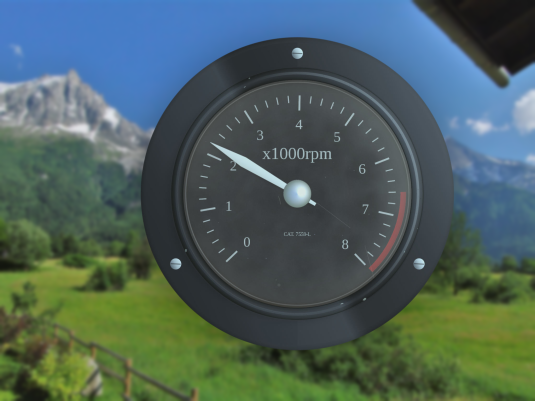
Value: 2200,rpm
